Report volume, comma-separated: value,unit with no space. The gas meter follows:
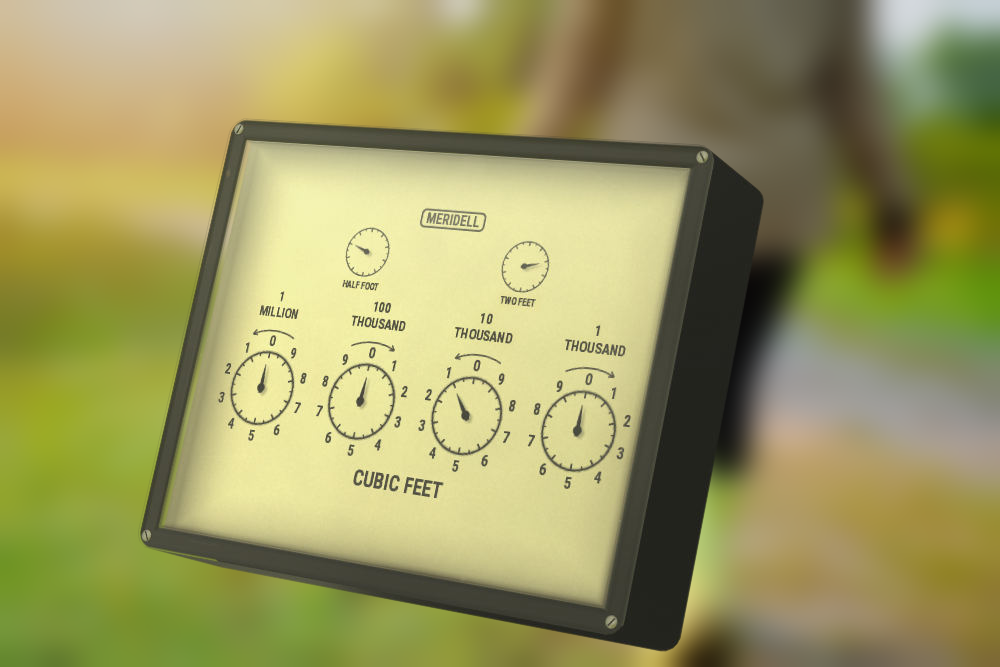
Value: 1000,ft³
